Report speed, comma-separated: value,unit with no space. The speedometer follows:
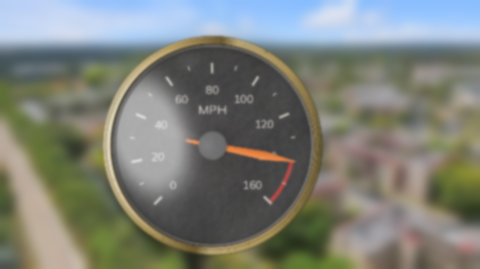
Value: 140,mph
